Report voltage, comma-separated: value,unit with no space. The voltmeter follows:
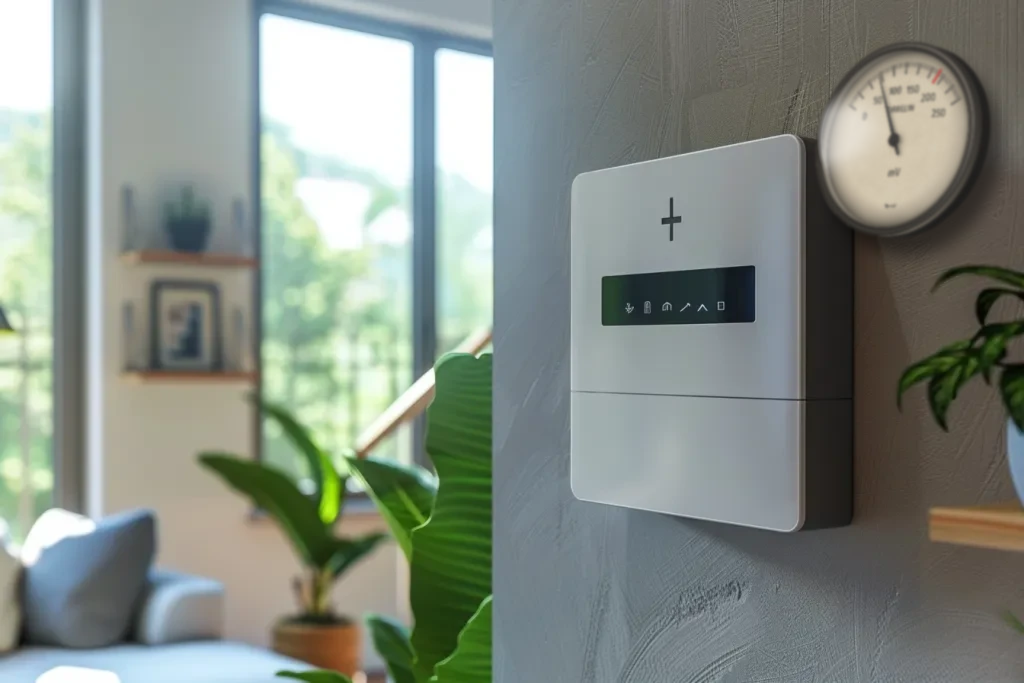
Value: 75,mV
